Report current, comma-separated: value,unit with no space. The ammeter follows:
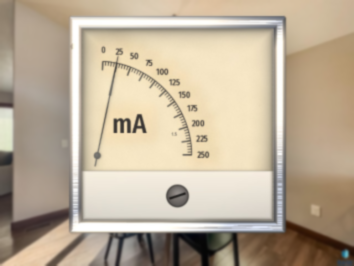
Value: 25,mA
